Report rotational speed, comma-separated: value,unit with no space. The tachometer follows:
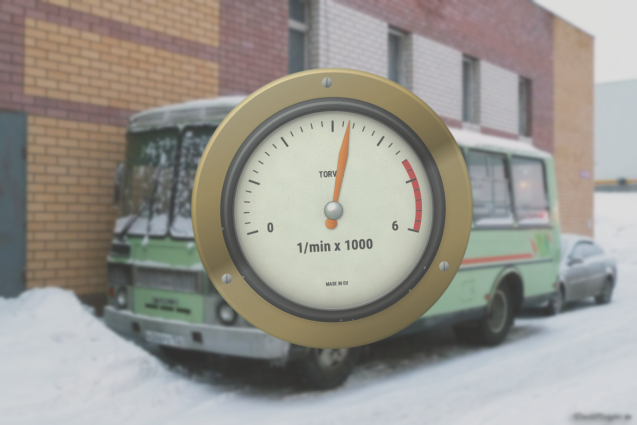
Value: 3300,rpm
